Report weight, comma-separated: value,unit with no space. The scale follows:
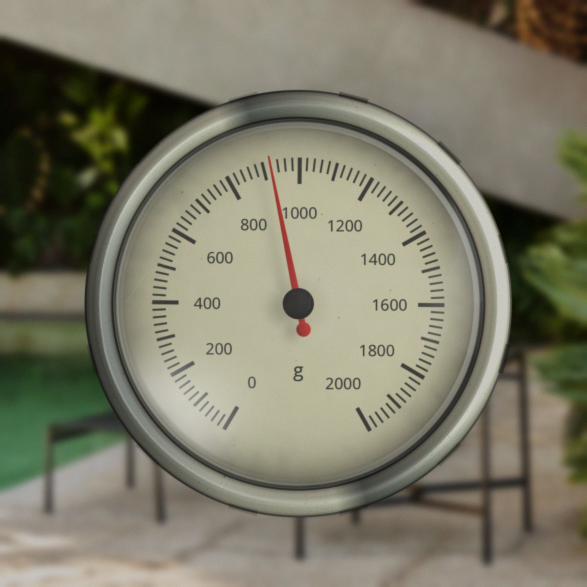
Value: 920,g
